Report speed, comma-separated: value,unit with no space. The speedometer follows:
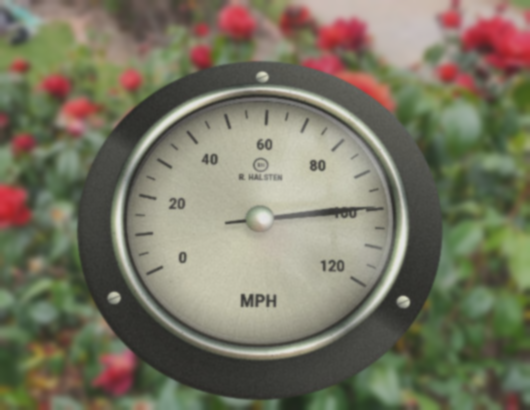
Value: 100,mph
